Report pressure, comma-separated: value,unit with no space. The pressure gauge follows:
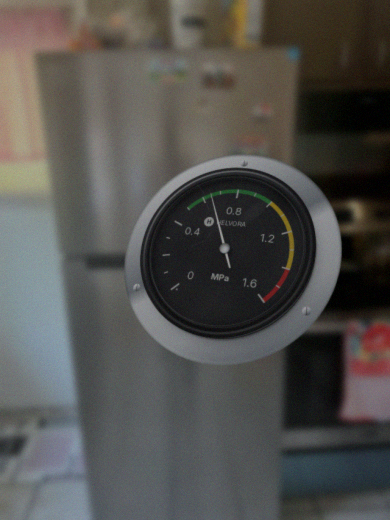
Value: 0.65,MPa
